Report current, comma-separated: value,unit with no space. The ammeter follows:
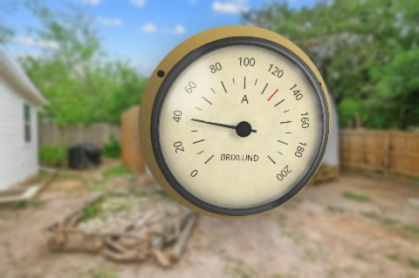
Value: 40,A
